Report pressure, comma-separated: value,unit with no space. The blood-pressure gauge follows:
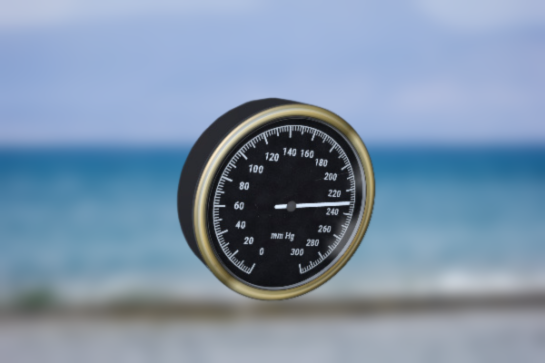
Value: 230,mmHg
